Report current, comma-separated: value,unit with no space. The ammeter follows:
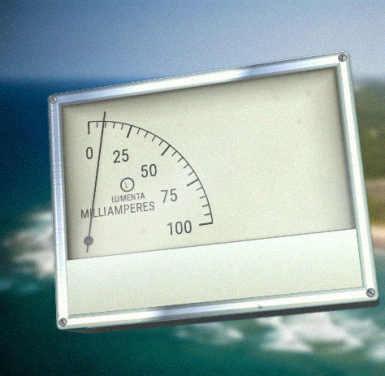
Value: 10,mA
